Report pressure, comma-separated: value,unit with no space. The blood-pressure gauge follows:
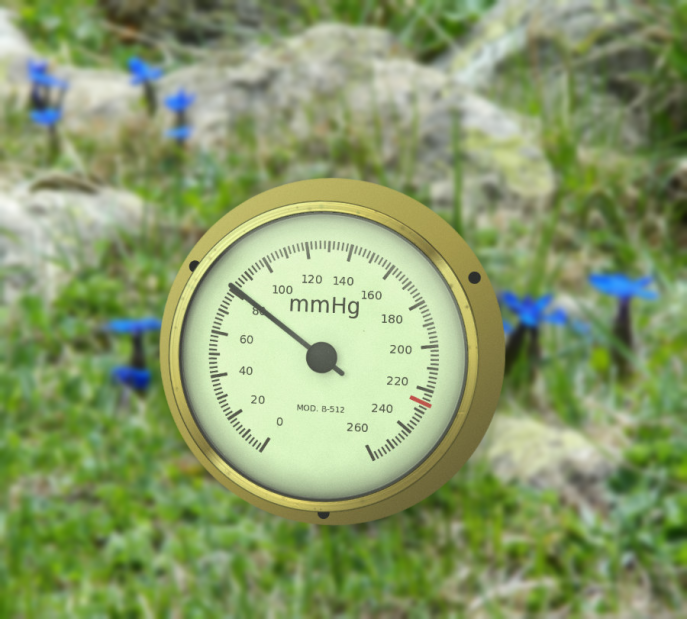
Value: 82,mmHg
